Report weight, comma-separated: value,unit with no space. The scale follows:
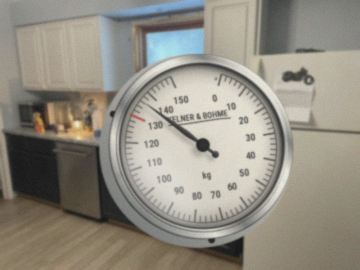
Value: 136,kg
